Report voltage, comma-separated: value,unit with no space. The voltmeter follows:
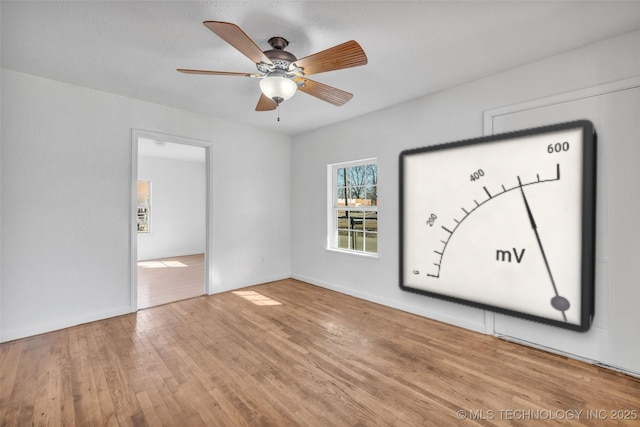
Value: 500,mV
